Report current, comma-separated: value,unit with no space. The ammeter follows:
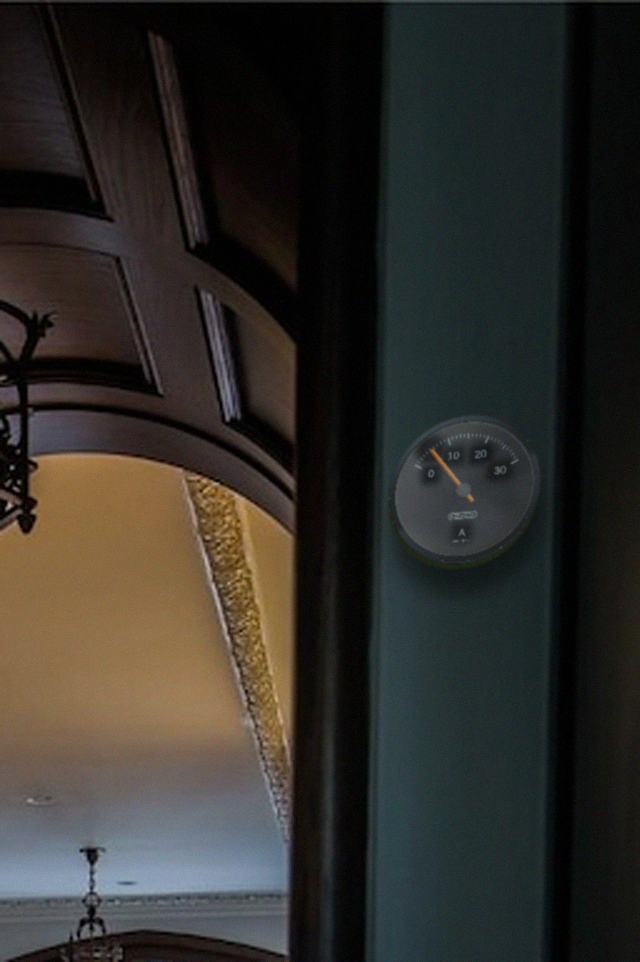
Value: 5,A
